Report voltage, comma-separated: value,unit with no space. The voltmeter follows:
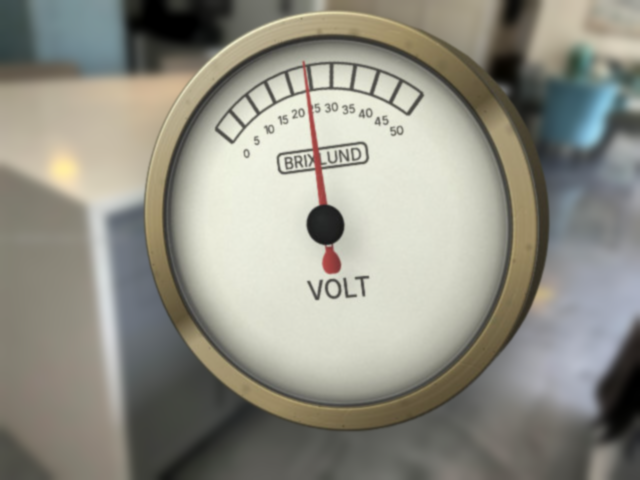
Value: 25,V
